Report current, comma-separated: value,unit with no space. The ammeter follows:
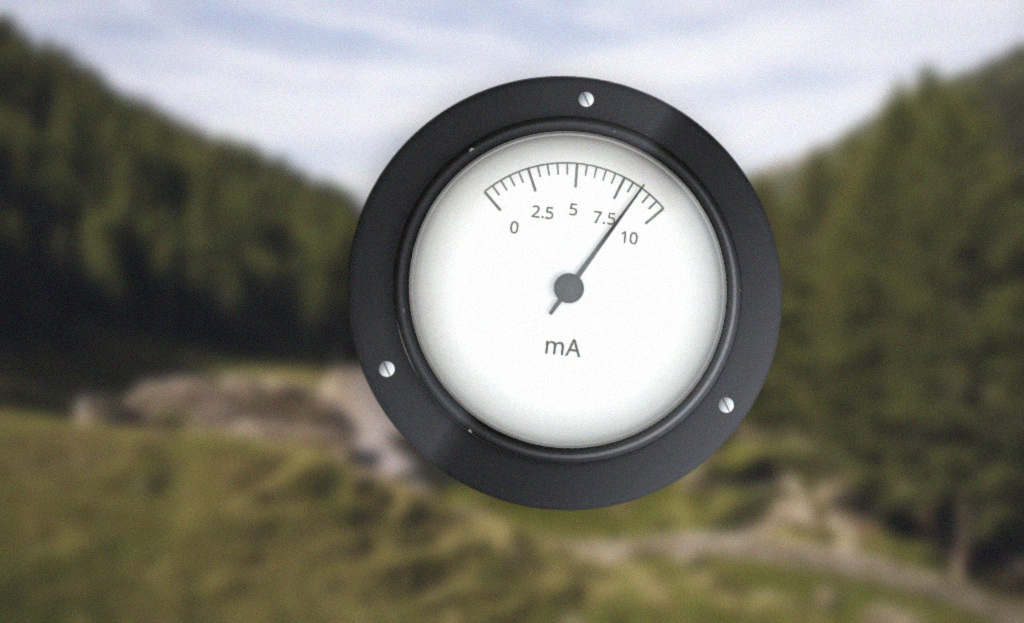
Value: 8.5,mA
